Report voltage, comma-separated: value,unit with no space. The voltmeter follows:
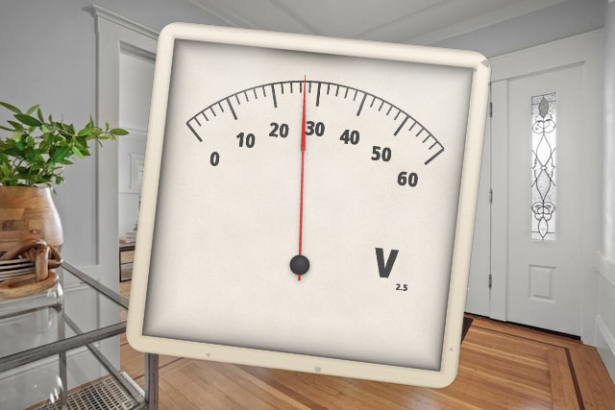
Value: 27,V
